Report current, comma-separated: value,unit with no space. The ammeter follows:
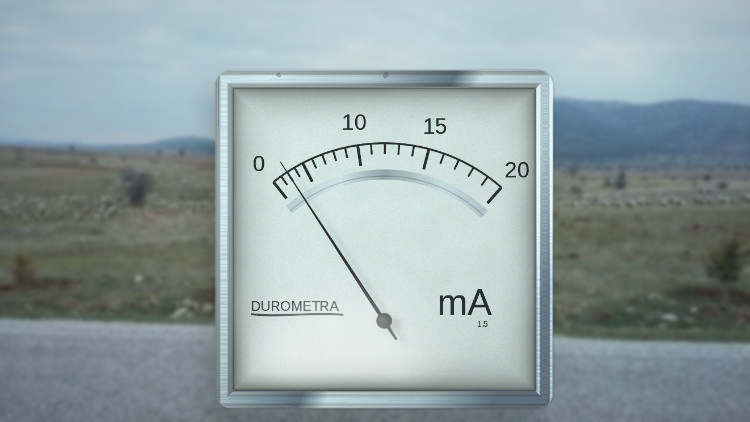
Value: 3,mA
